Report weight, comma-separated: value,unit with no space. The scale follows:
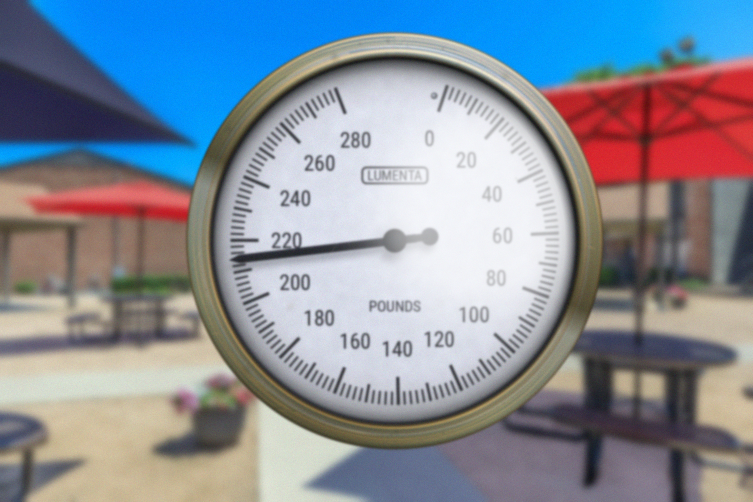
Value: 214,lb
